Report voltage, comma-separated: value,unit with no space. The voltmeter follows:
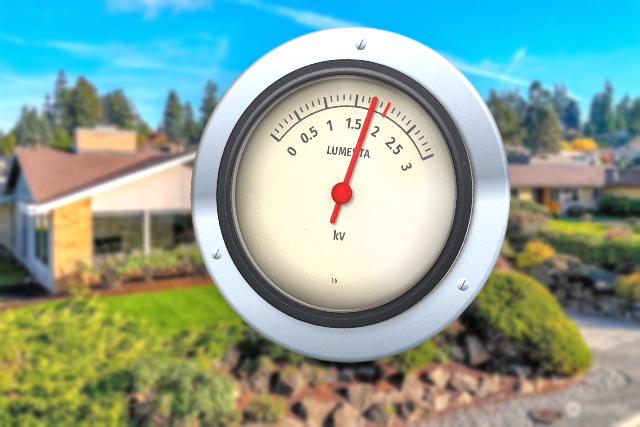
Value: 1.8,kV
